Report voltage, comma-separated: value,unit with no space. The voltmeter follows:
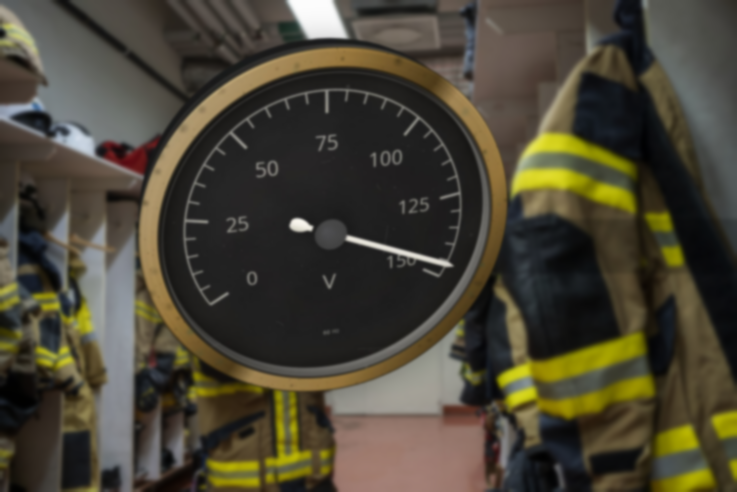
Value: 145,V
